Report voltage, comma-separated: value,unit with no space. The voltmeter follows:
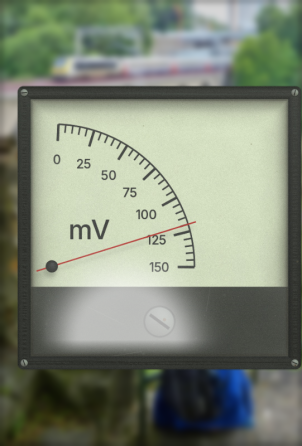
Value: 120,mV
